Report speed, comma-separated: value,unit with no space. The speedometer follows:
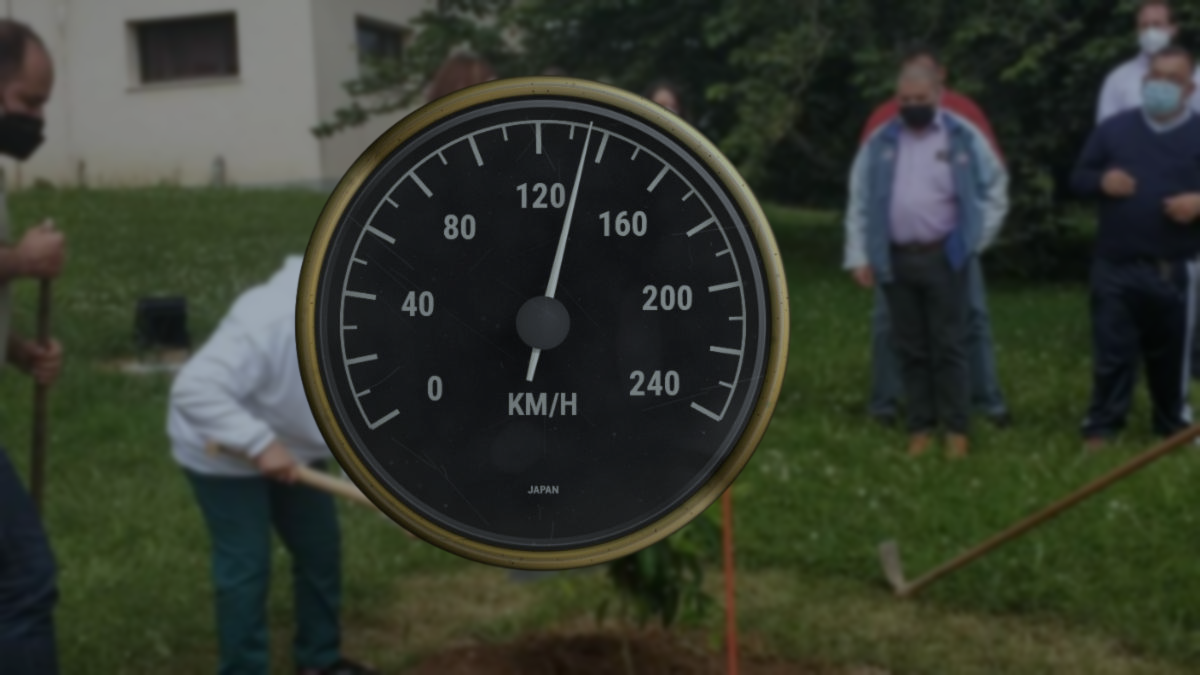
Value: 135,km/h
